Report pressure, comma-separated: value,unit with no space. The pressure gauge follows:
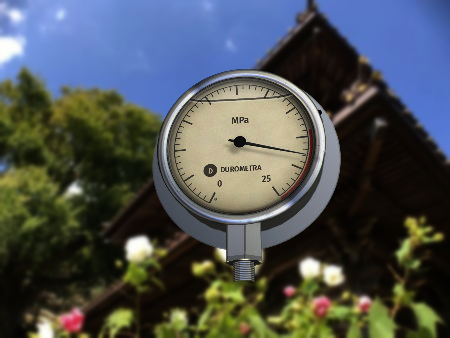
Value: 21.5,MPa
